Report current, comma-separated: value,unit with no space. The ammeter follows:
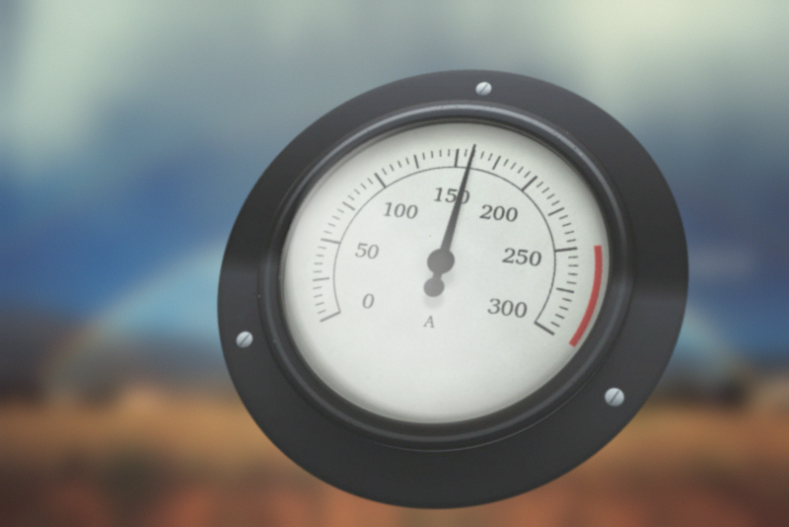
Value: 160,A
